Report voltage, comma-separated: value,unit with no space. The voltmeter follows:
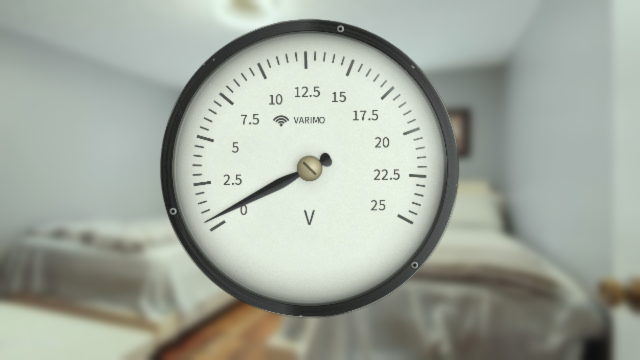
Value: 0.5,V
